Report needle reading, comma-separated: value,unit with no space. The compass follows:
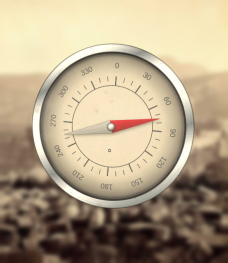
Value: 75,°
